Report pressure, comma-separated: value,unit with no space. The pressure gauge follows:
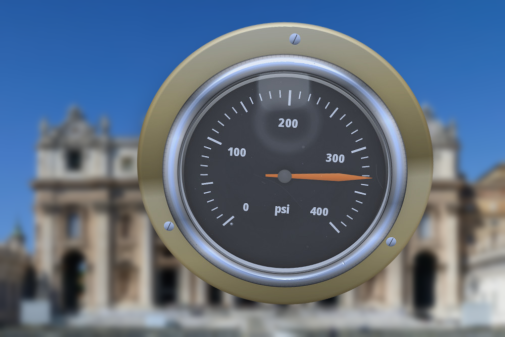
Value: 330,psi
